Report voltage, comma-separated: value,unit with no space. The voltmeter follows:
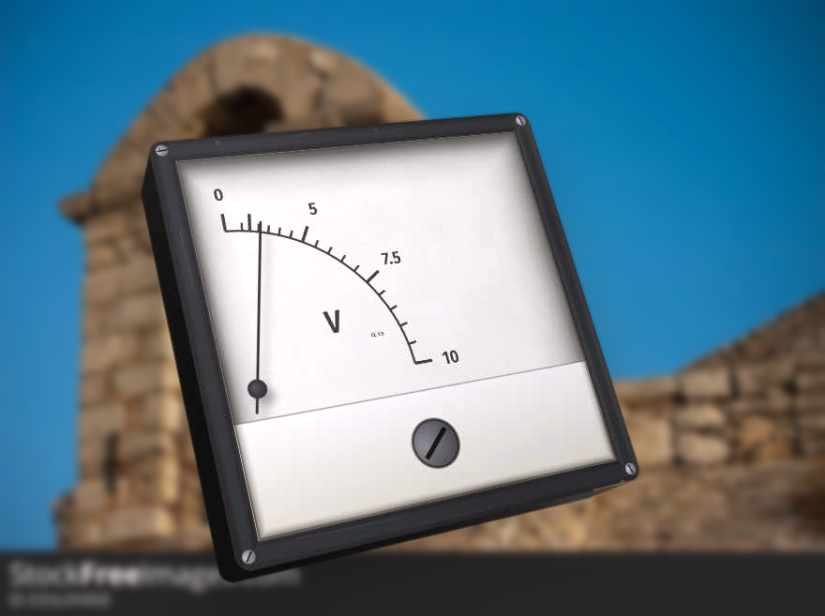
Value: 3,V
